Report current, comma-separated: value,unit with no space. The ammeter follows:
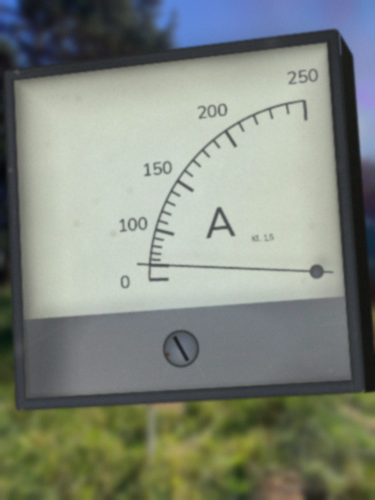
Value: 50,A
